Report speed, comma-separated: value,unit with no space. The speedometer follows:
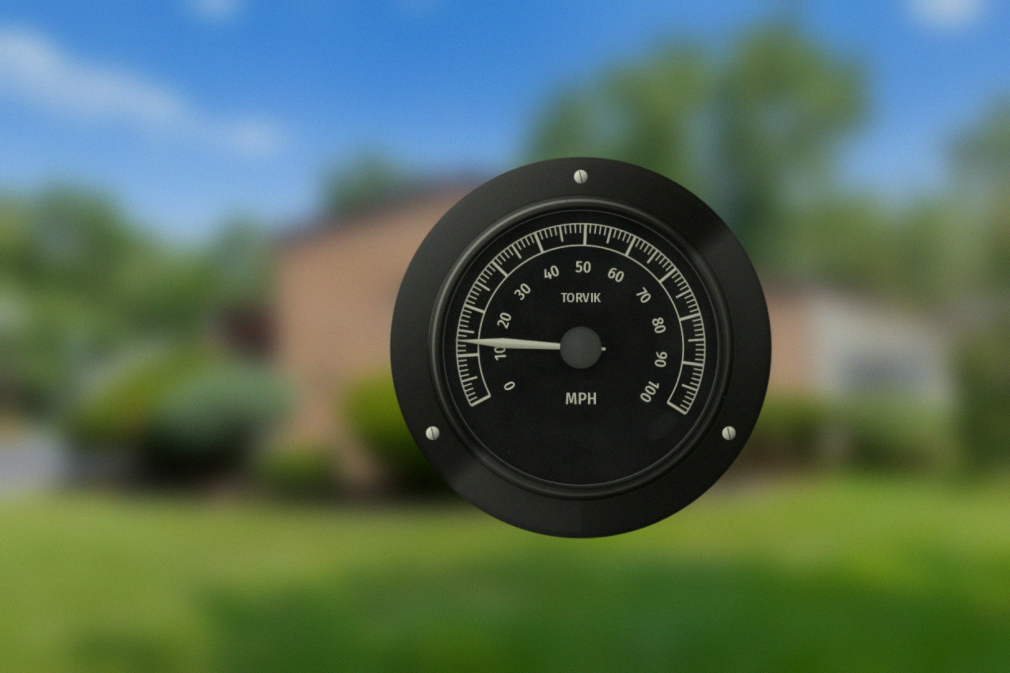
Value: 13,mph
